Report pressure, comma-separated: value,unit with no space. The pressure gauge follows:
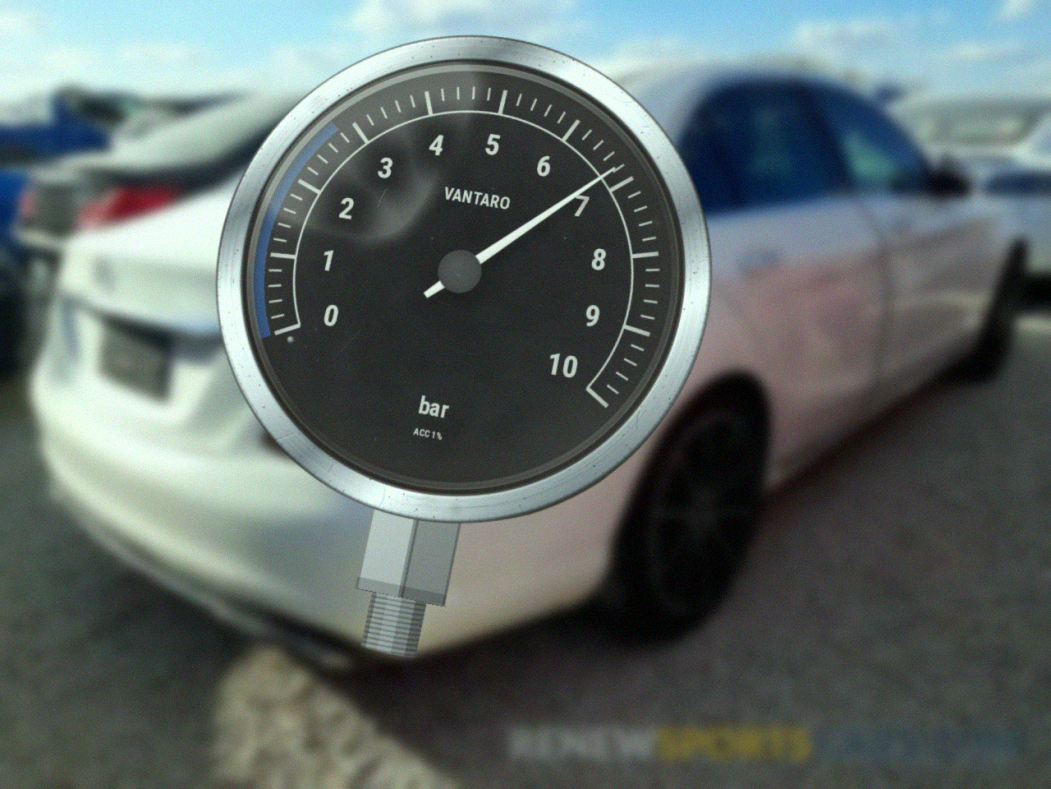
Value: 6.8,bar
